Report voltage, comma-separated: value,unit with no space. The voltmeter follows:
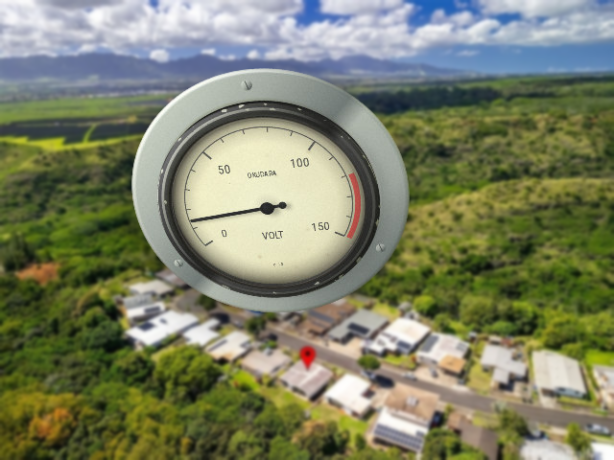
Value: 15,V
